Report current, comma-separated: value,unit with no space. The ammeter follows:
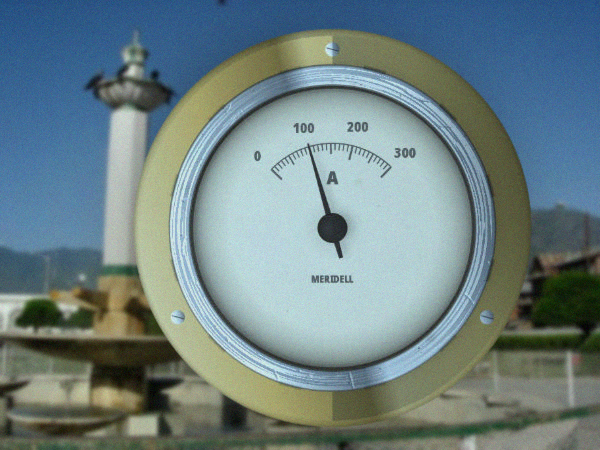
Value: 100,A
